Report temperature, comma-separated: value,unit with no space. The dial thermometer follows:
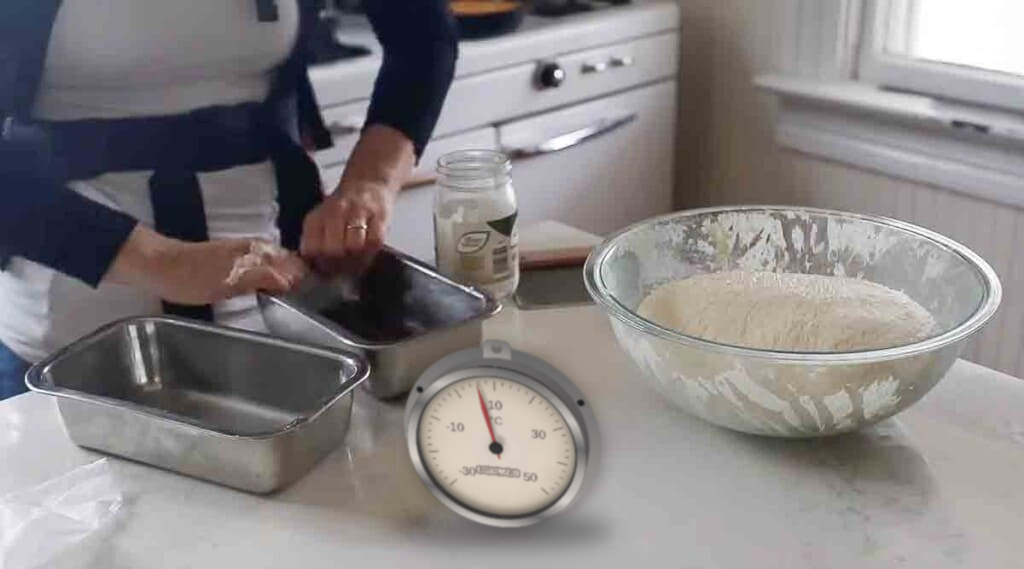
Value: 6,°C
